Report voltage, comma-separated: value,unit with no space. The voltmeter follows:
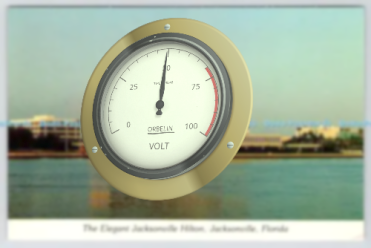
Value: 50,V
